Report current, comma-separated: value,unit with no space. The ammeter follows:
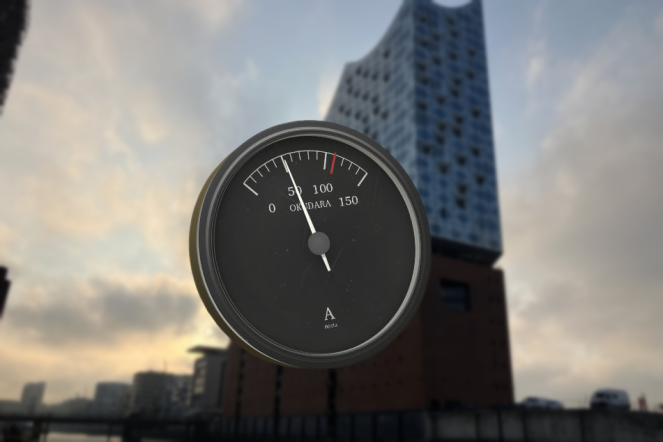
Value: 50,A
